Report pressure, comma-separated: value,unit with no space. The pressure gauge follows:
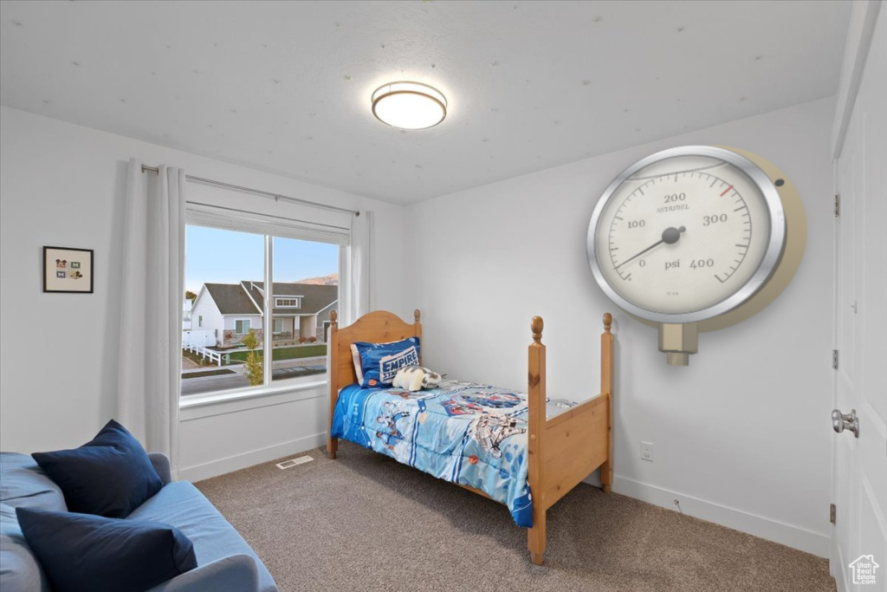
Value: 20,psi
